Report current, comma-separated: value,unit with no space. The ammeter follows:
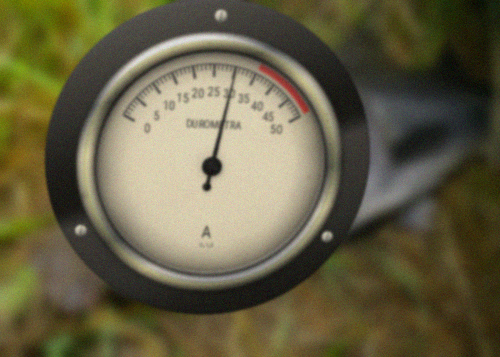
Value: 30,A
